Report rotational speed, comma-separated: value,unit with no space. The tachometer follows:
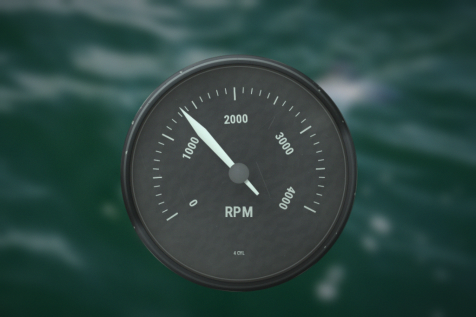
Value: 1350,rpm
